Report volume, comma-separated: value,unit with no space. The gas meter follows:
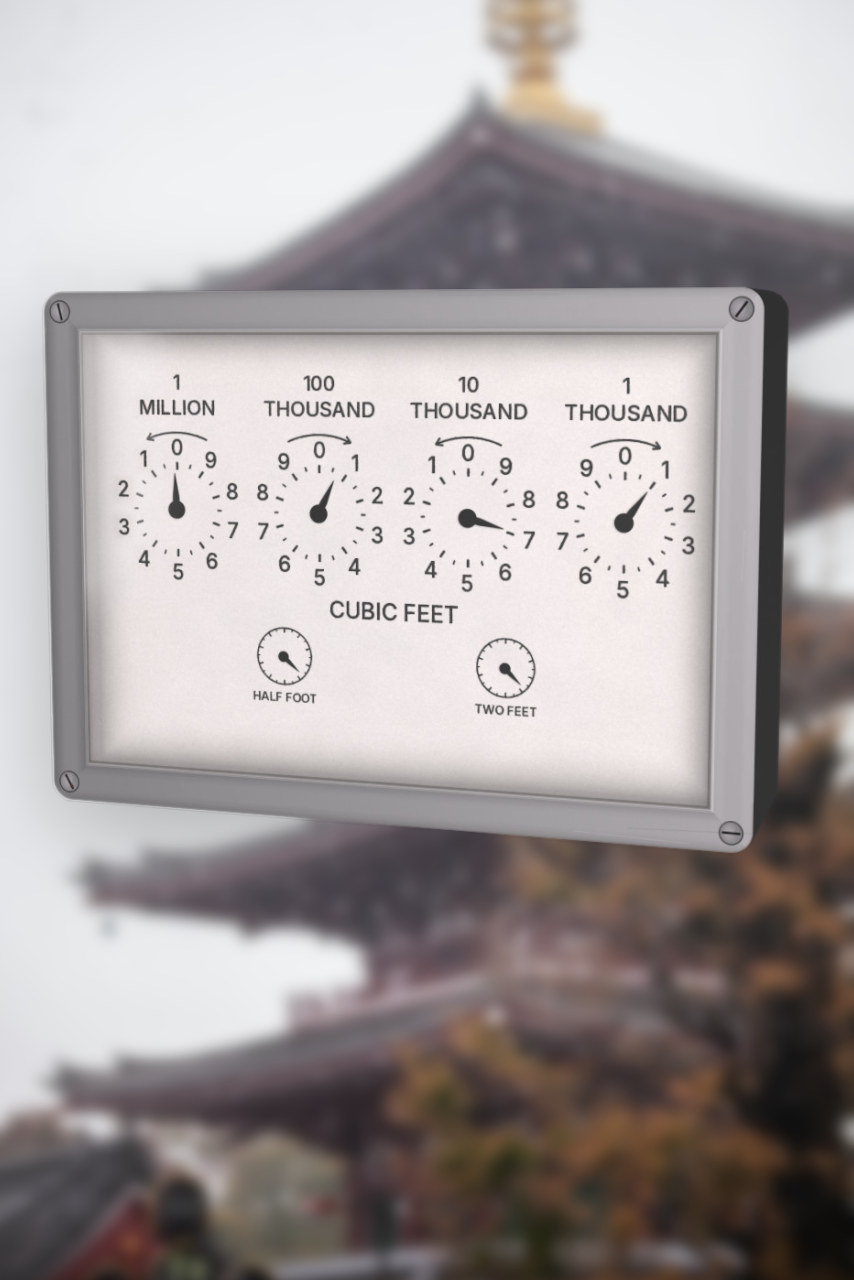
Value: 7100,ft³
